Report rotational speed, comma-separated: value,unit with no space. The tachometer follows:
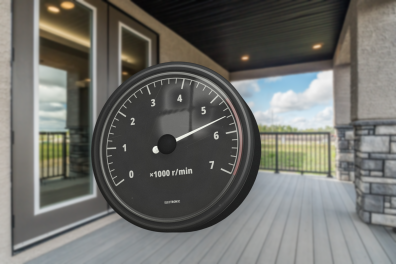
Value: 5600,rpm
